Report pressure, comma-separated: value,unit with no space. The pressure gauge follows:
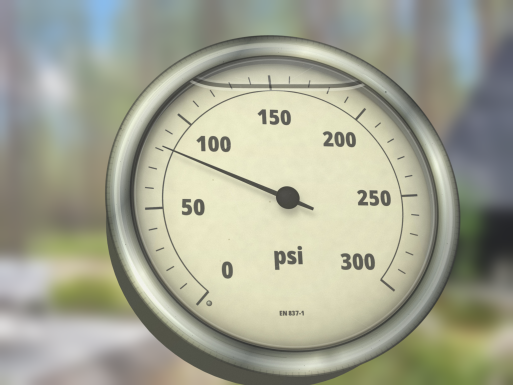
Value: 80,psi
